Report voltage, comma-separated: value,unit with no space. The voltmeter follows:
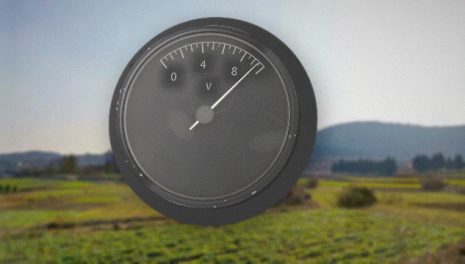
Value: 9.5,V
